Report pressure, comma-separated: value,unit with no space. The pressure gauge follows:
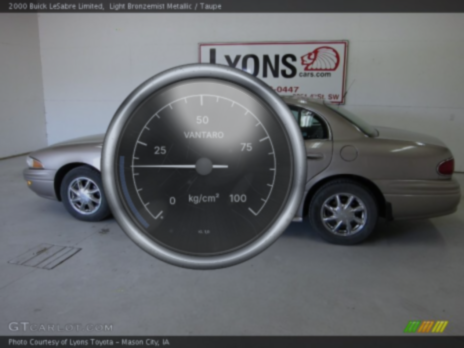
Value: 17.5,kg/cm²
